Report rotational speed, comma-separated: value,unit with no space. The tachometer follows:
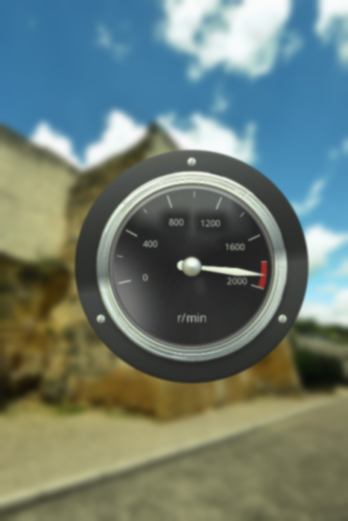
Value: 1900,rpm
